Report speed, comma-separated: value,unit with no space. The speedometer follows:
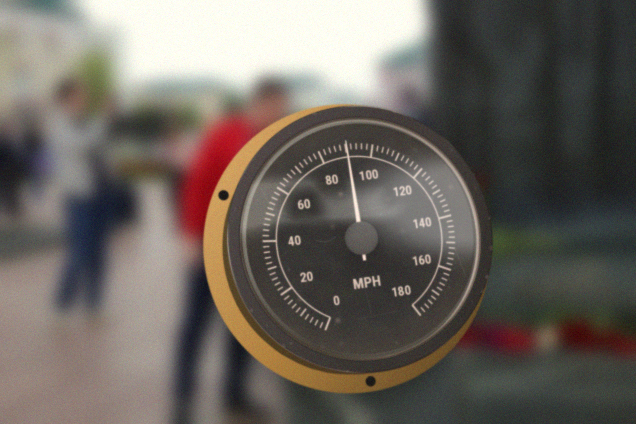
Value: 90,mph
